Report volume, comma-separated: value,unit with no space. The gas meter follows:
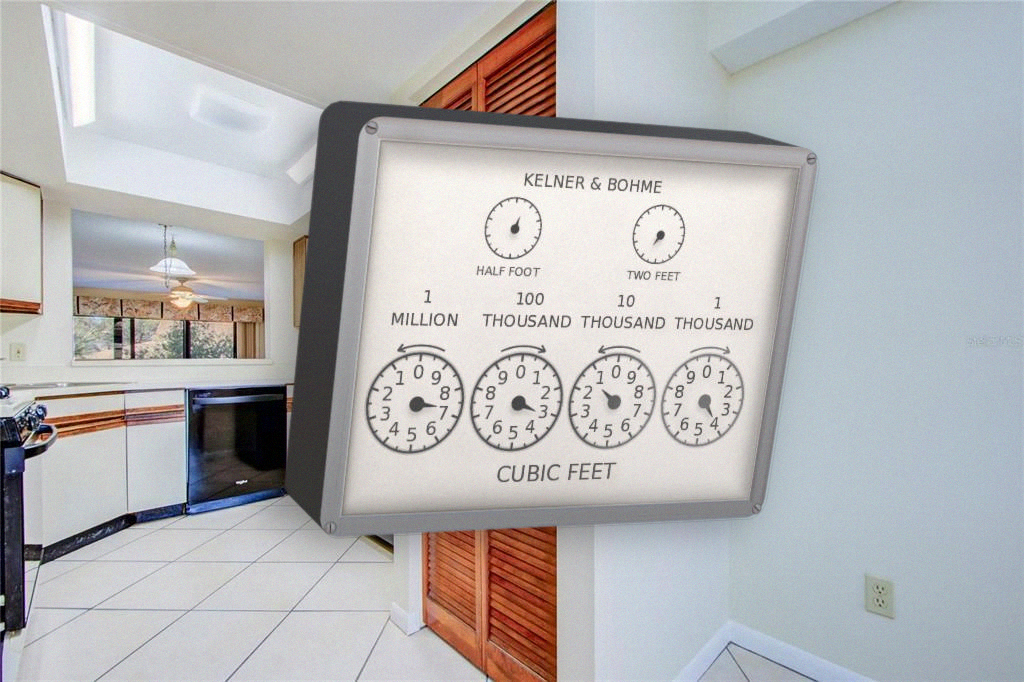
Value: 731400,ft³
